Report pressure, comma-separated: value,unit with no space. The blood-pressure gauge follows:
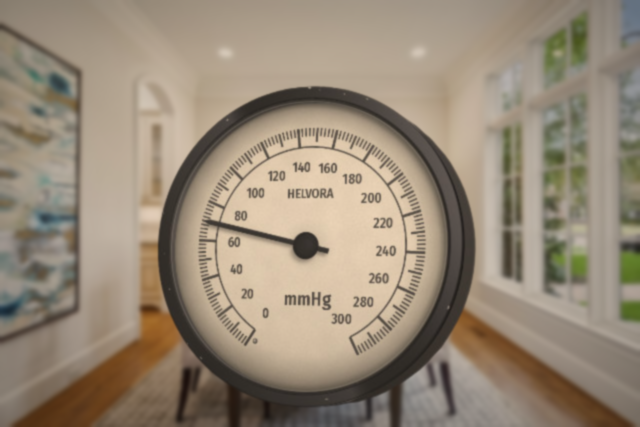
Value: 70,mmHg
